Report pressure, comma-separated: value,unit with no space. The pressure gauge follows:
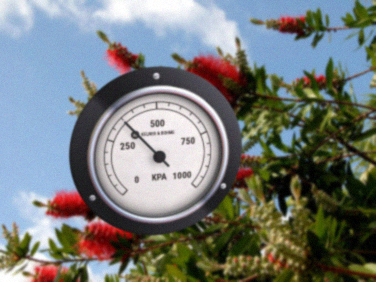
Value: 350,kPa
